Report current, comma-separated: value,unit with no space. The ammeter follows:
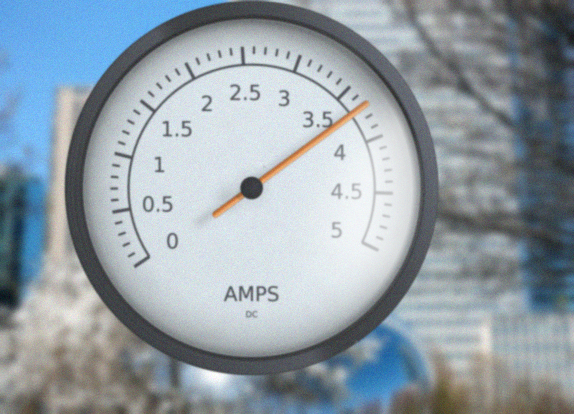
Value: 3.7,A
